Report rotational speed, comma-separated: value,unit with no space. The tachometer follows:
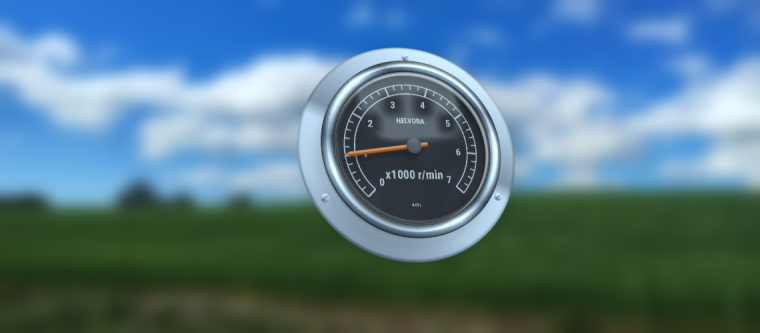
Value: 1000,rpm
